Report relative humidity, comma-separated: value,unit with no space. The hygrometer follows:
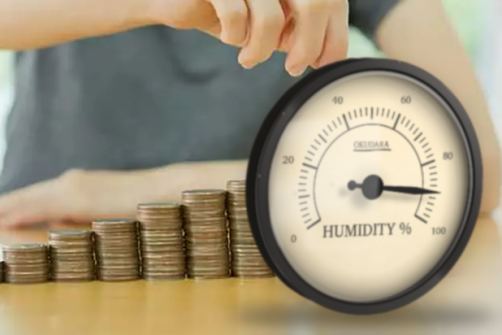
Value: 90,%
